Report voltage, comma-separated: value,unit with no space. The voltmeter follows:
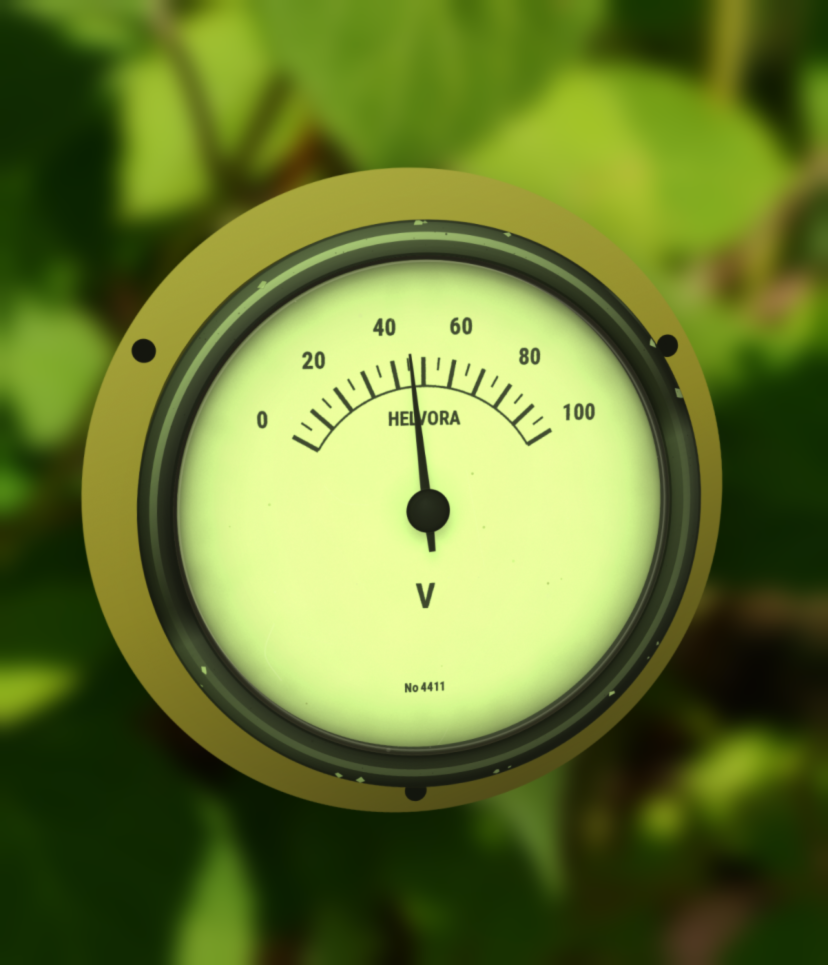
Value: 45,V
